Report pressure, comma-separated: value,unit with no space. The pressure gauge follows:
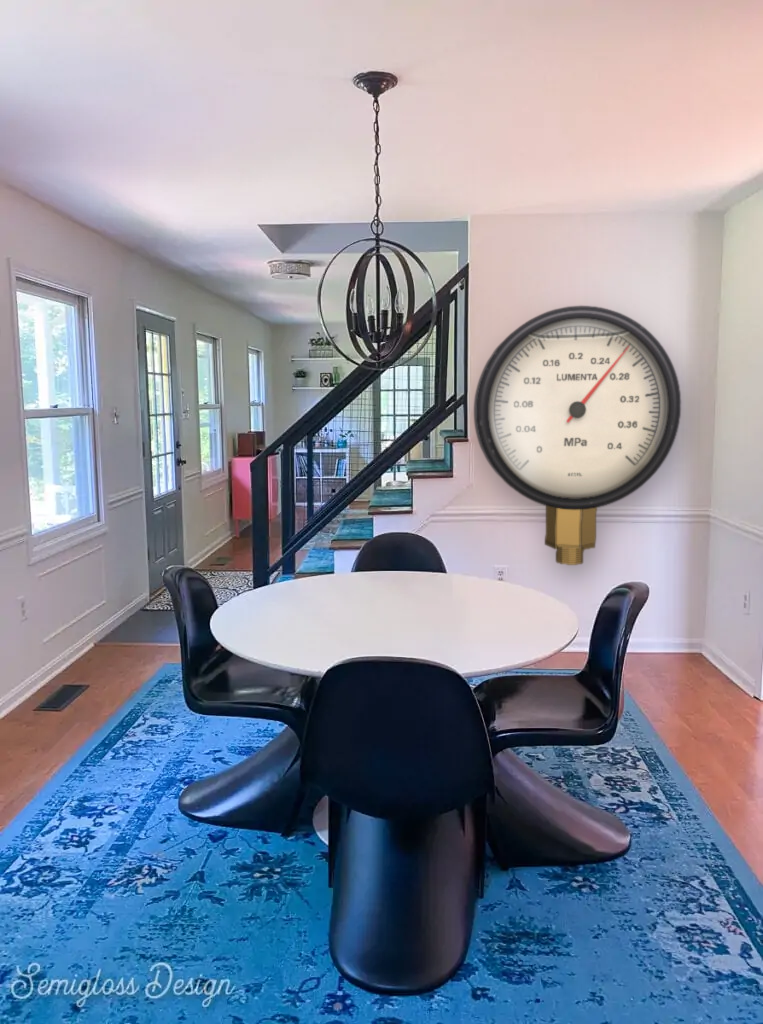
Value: 0.26,MPa
